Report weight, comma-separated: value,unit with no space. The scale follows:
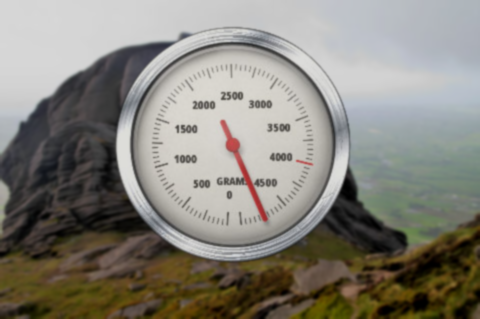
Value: 4750,g
